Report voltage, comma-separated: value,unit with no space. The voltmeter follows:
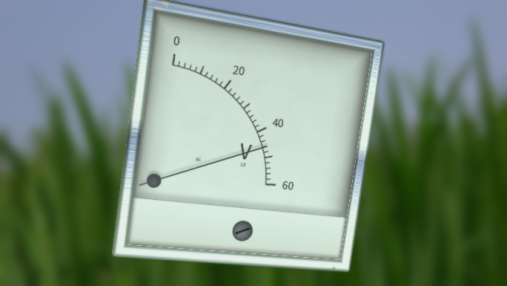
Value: 46,V
